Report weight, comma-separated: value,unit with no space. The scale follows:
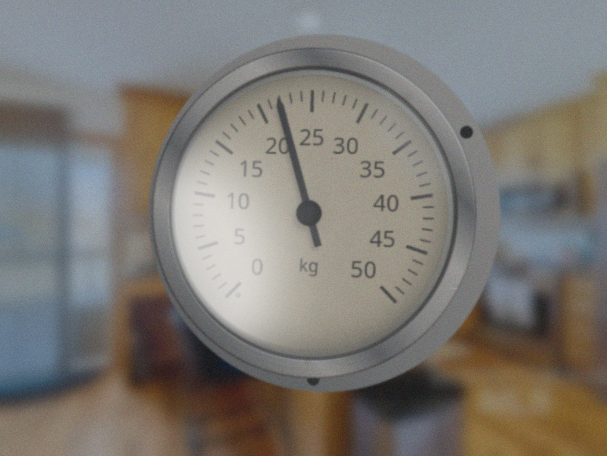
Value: 22,kg
